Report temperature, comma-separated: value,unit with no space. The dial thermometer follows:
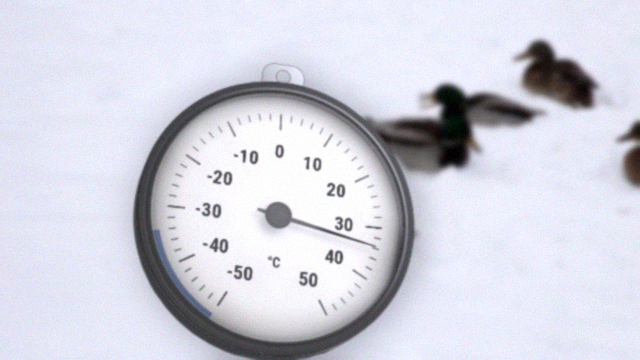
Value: 34,°C
